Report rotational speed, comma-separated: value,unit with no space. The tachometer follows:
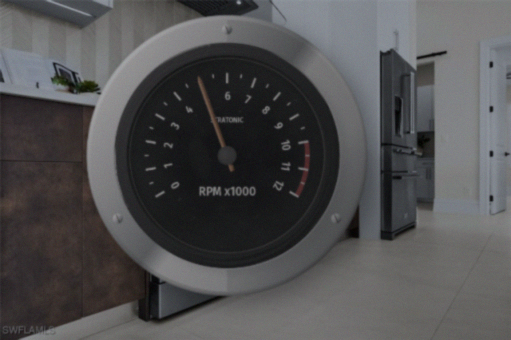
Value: 5000,rpm
